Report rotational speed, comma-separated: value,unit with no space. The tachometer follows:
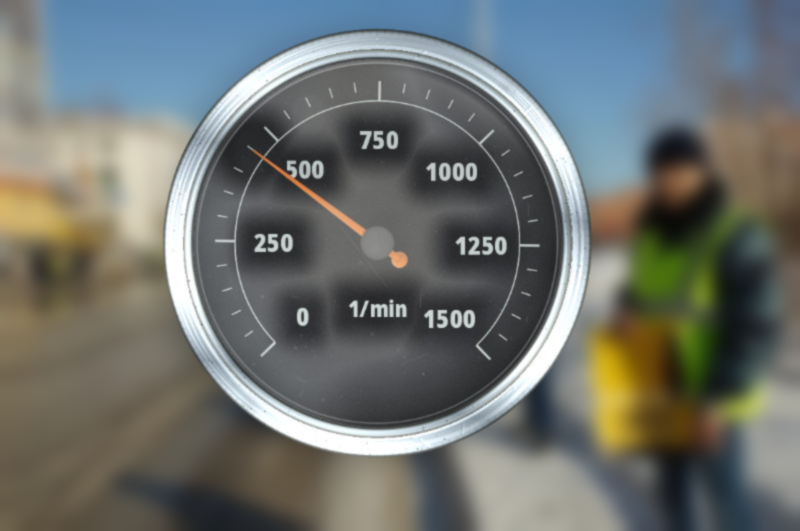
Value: 450,rpm
